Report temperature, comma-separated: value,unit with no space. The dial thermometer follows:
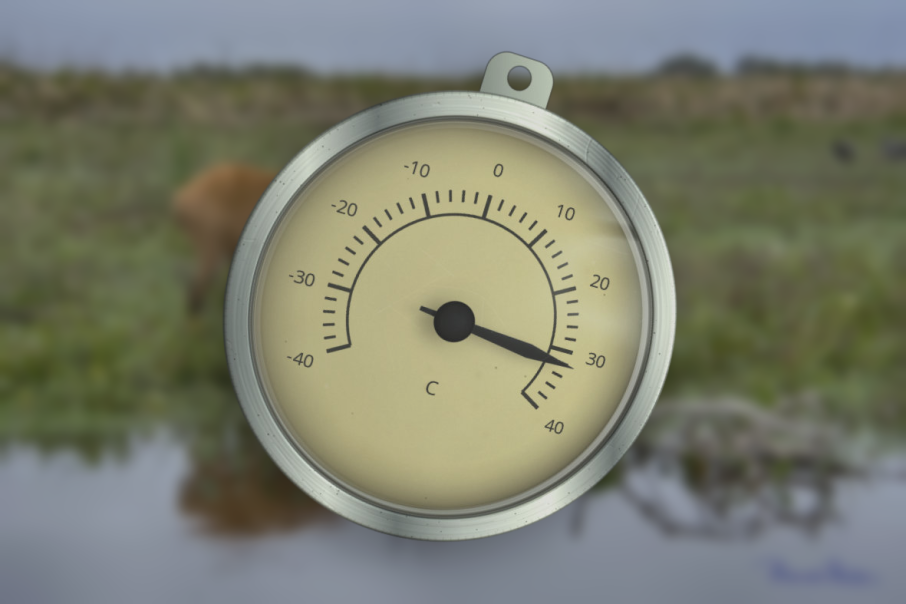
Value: 32,°C
